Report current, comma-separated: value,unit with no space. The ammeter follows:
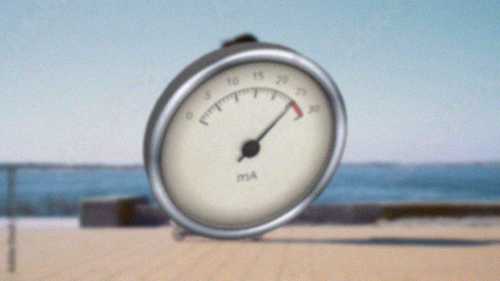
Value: 25,mA
